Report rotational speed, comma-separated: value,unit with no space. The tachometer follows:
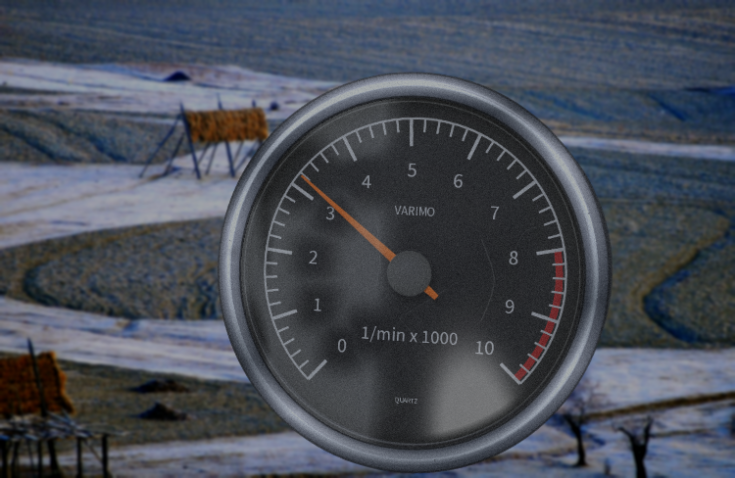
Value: 3200,rpm
